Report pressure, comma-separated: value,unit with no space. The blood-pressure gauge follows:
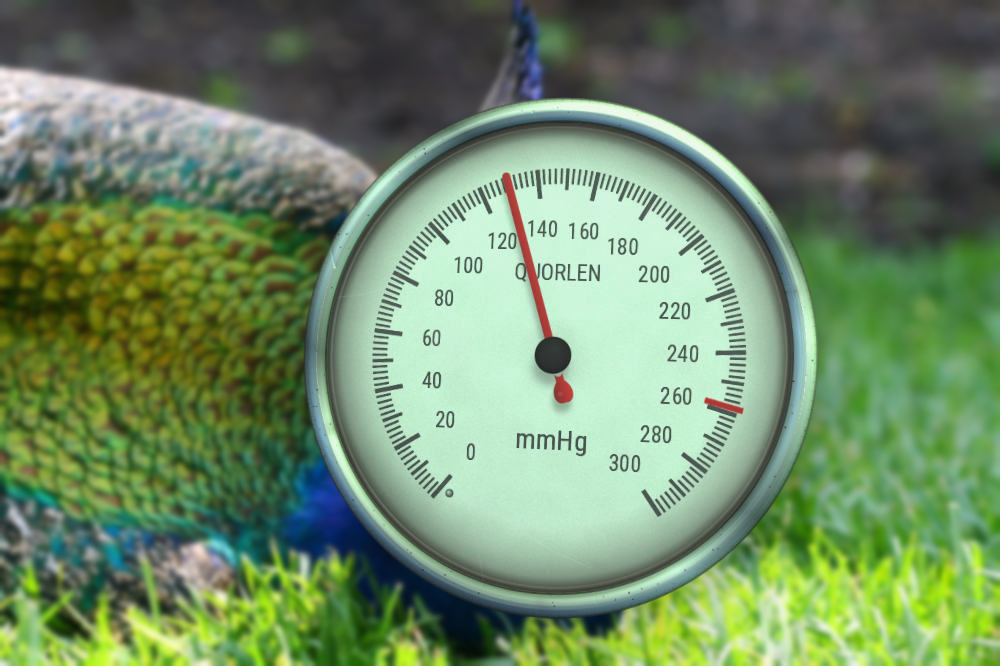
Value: 130,mmHg
